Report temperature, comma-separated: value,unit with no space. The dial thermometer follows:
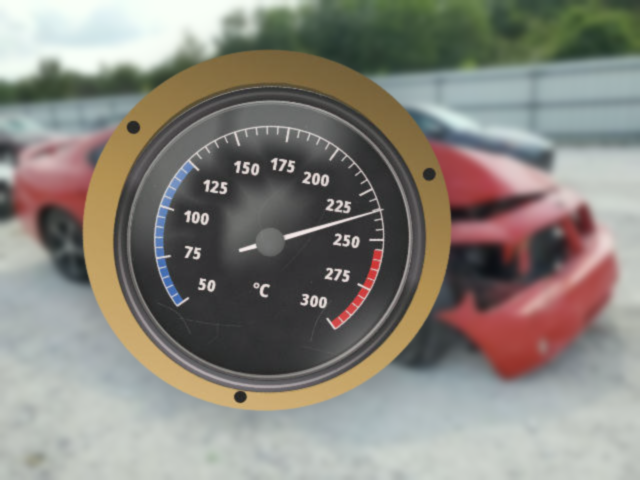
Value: 235,°C
